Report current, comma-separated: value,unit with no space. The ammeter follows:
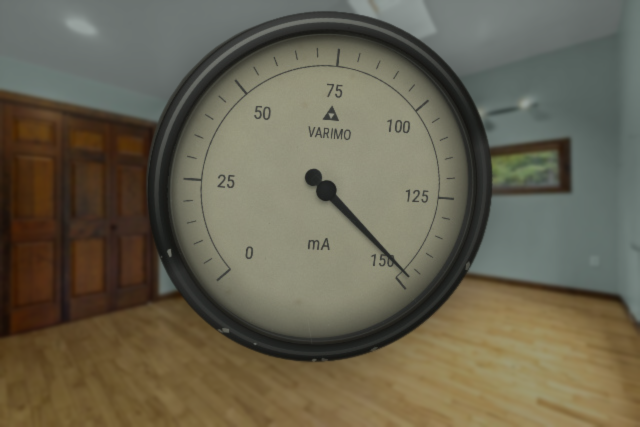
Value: 147.5,mA
